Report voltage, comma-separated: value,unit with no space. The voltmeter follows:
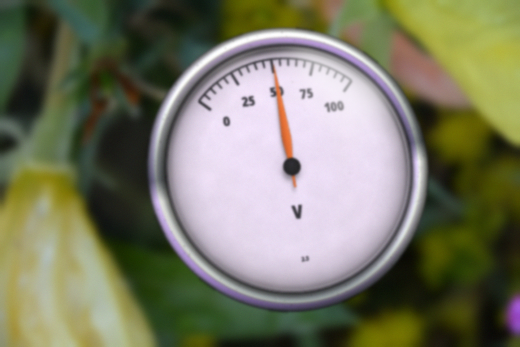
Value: 50,V
